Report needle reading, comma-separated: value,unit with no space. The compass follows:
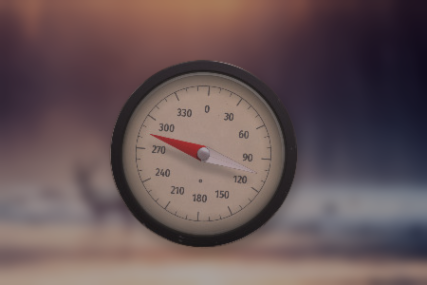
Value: 285,°
